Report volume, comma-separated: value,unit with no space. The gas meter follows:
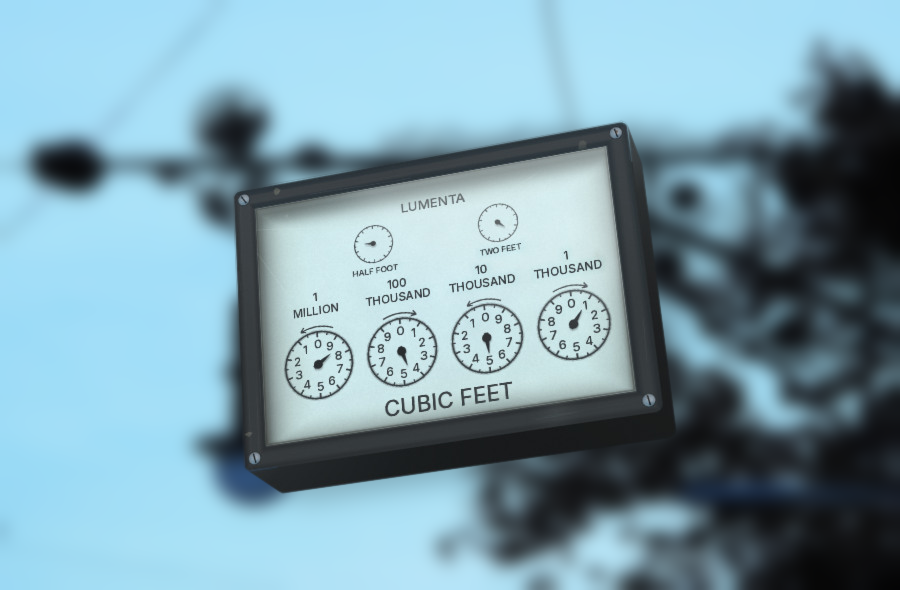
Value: 845100,ft³
